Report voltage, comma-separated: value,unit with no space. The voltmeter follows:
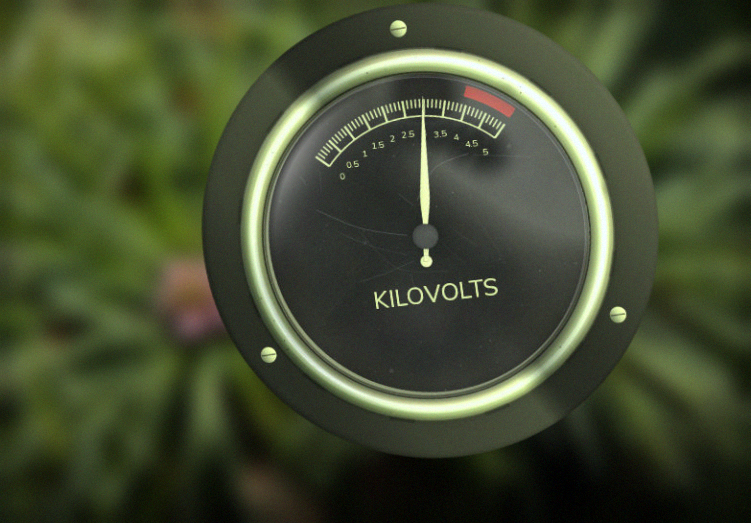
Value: 3,kV
